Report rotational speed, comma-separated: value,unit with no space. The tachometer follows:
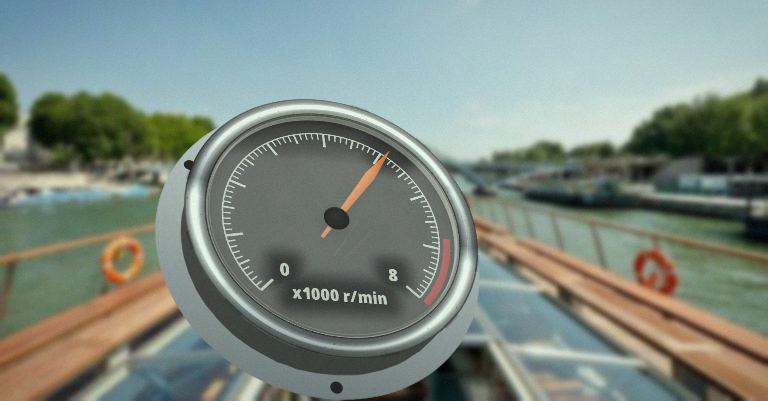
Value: 5100,rpm
